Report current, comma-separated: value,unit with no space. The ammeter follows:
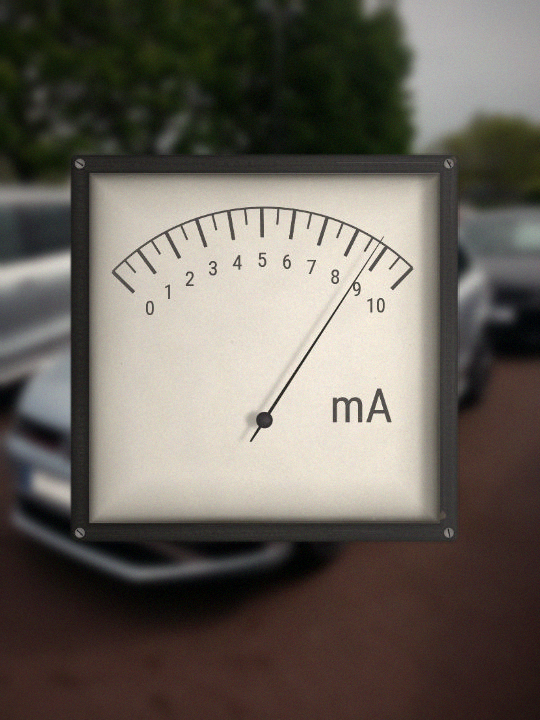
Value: 8.75,mA
